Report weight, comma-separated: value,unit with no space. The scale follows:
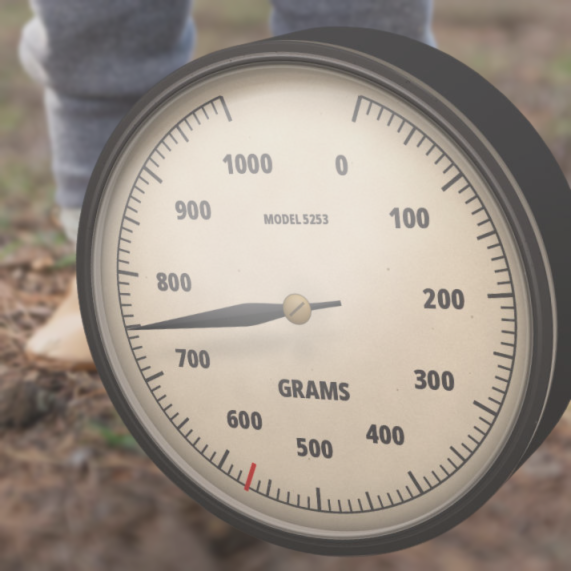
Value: 750,g
